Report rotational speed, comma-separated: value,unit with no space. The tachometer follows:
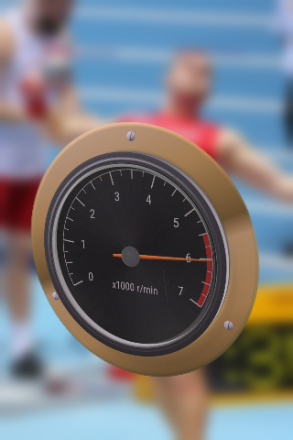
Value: 6000,rpm
